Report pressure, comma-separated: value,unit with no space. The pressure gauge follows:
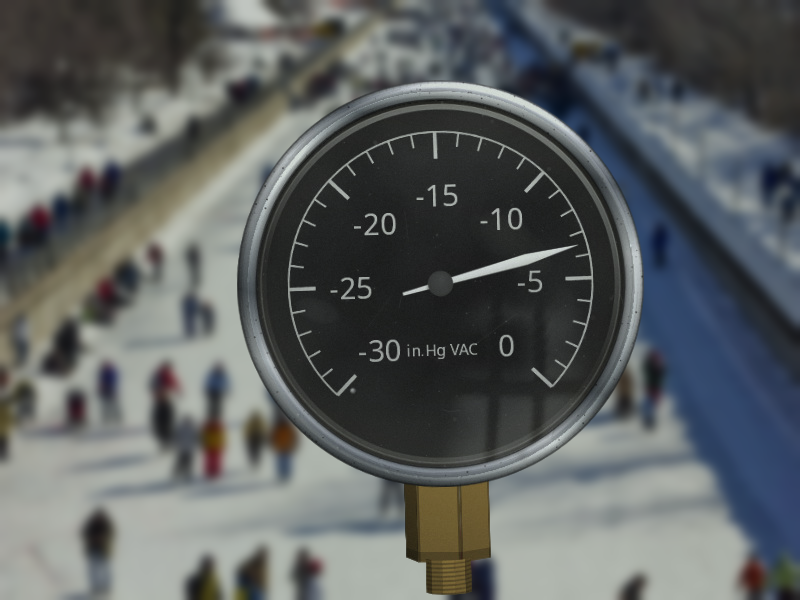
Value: -6.5,inHg
